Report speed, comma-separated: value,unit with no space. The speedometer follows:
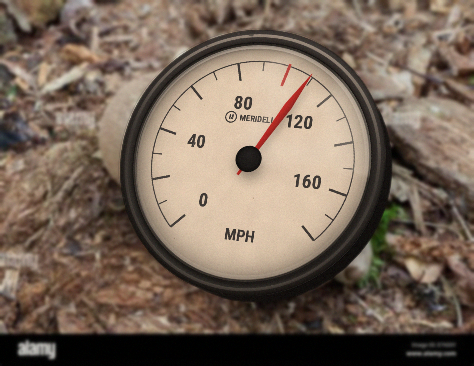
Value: 110,mph
